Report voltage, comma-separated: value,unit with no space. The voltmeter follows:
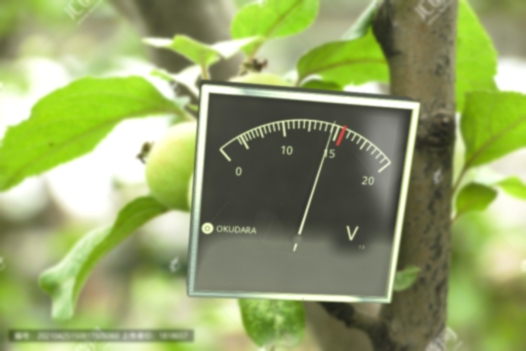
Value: 14.5,V
